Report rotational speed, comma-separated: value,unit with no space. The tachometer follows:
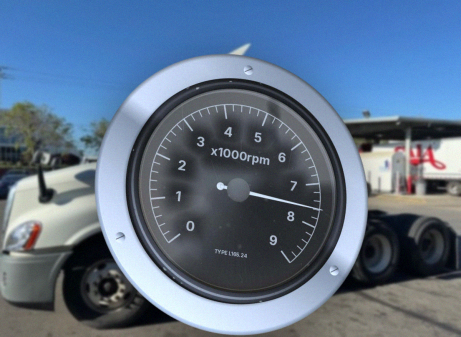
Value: 7600,rpm
